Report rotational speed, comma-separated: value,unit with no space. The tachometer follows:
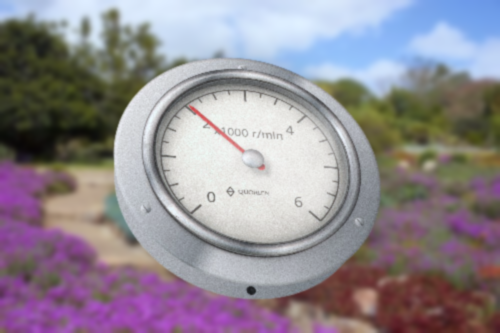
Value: 2000,rpm
